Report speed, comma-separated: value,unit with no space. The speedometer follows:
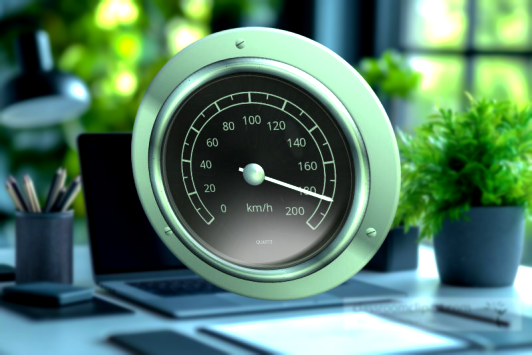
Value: 180,km/h
